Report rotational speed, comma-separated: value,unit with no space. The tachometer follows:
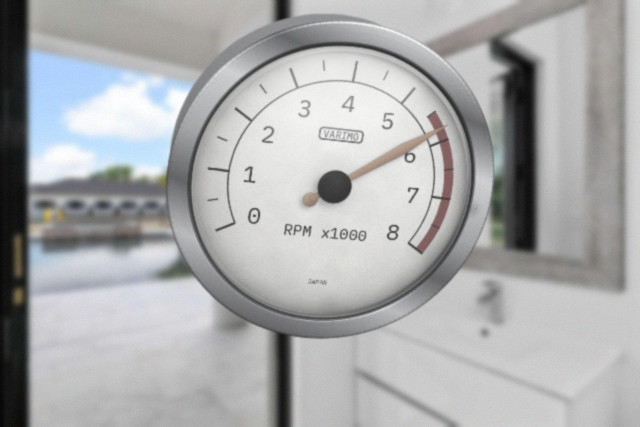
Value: 5750,rpm
